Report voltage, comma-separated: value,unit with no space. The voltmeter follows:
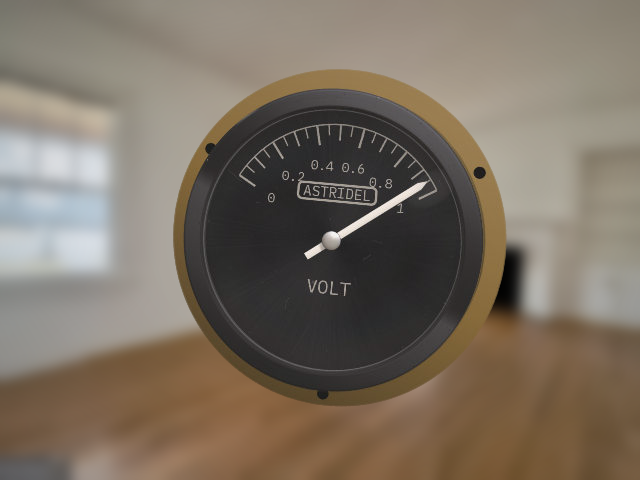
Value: 0.95,V
